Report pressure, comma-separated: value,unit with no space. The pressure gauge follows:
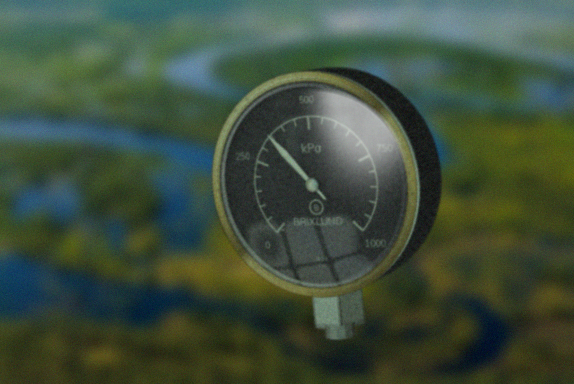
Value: 350,kPa
